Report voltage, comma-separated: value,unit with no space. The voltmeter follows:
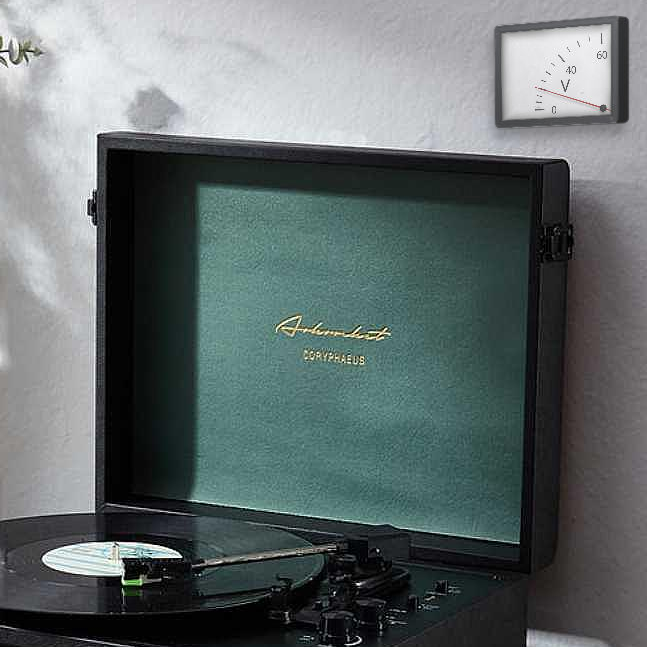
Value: 20,V
